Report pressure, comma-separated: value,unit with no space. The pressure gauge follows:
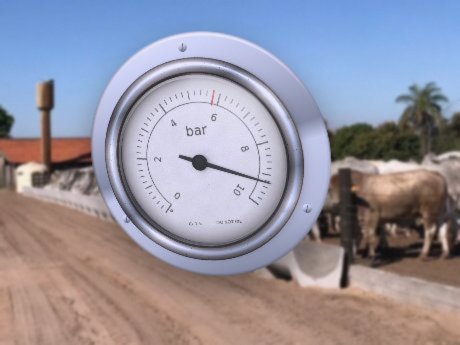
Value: 9.2,bar
